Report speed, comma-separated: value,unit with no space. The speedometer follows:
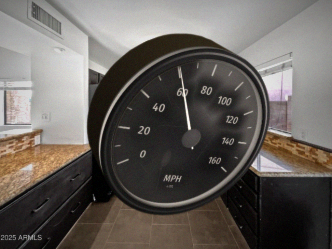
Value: 60,mph
